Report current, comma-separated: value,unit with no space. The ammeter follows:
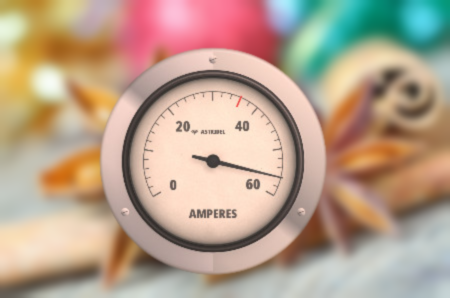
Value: 56,A
